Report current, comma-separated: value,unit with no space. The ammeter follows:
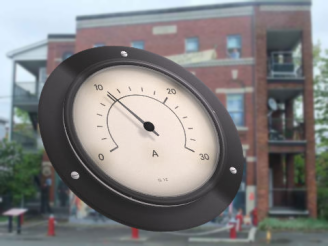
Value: 10,A
